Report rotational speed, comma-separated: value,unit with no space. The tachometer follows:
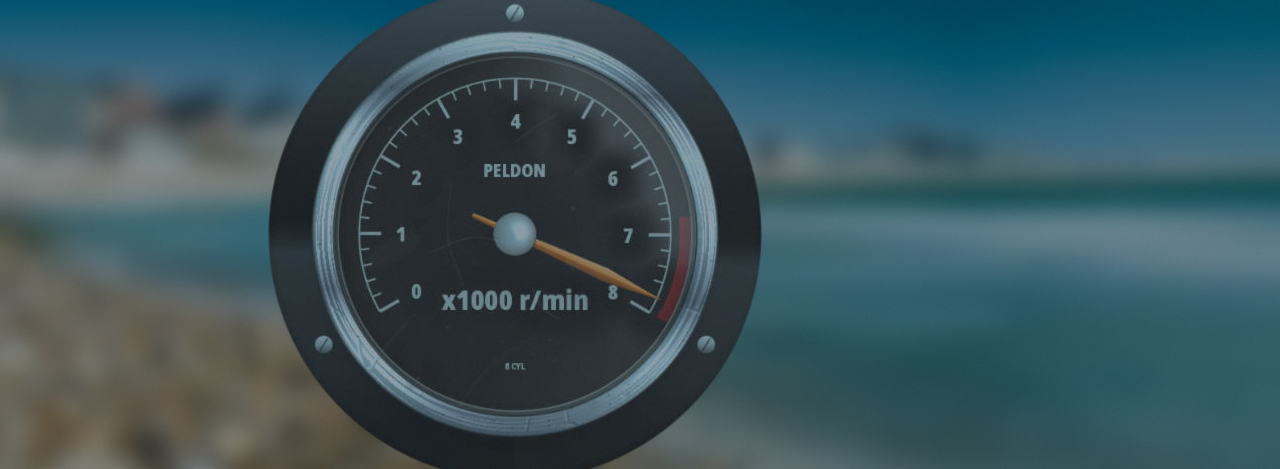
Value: 7800,rpm
